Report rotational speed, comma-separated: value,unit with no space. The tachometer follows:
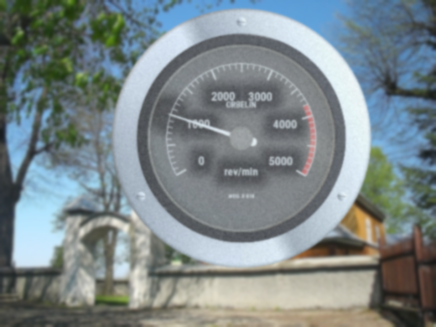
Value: 1000,rpm
